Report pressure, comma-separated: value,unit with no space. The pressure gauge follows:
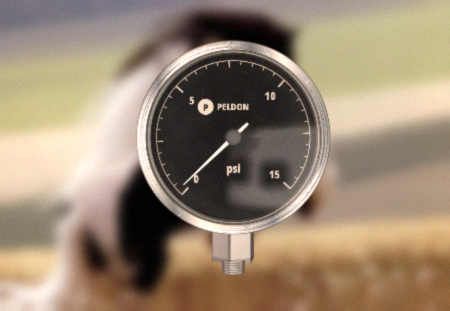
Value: 0.25,psi
